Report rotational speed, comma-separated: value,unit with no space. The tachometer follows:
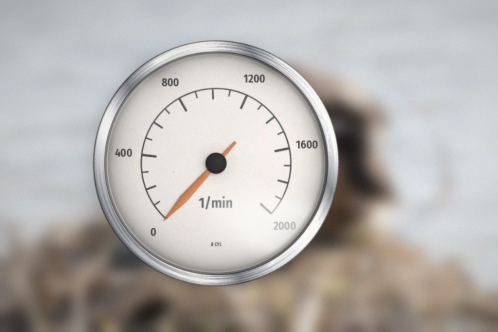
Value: 0,rpm
